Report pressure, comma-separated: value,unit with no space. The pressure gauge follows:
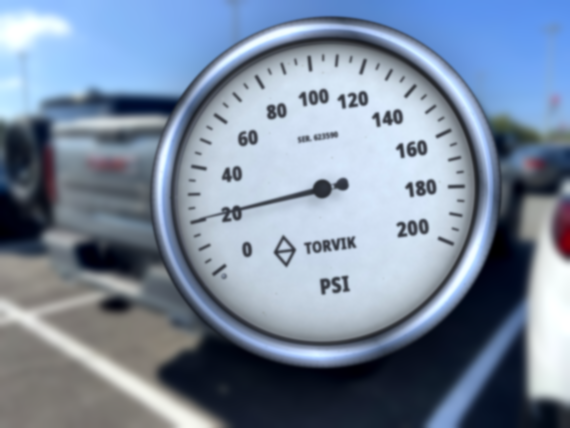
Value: 20,psi
